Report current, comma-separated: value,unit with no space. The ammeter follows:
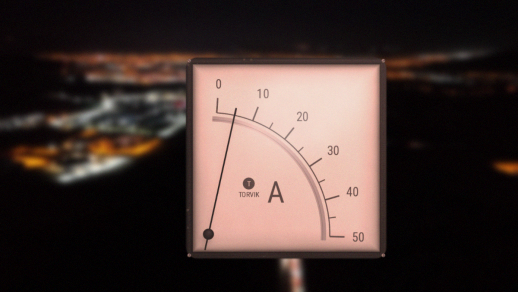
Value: 5,A
